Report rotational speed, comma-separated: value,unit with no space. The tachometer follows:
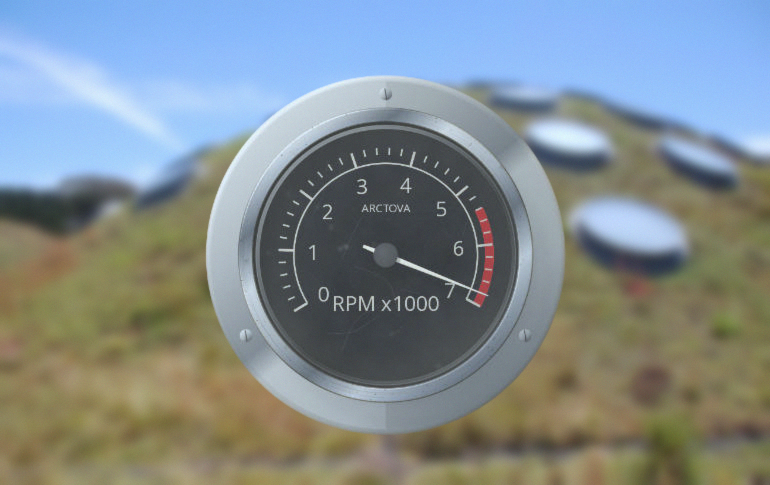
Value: 6800,rpm
